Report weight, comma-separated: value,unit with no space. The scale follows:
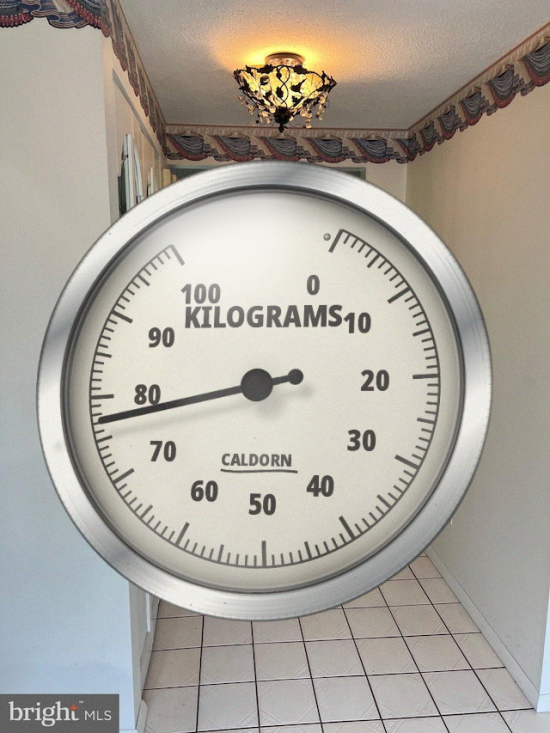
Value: 77,kg
